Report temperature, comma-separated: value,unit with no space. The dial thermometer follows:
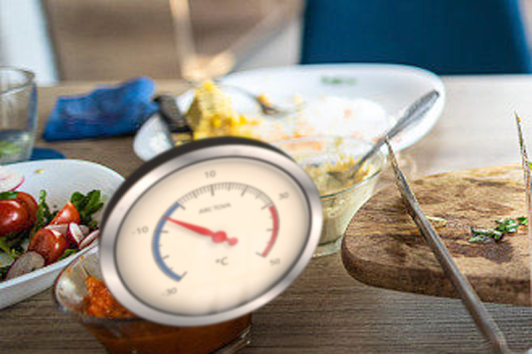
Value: -5,°C
